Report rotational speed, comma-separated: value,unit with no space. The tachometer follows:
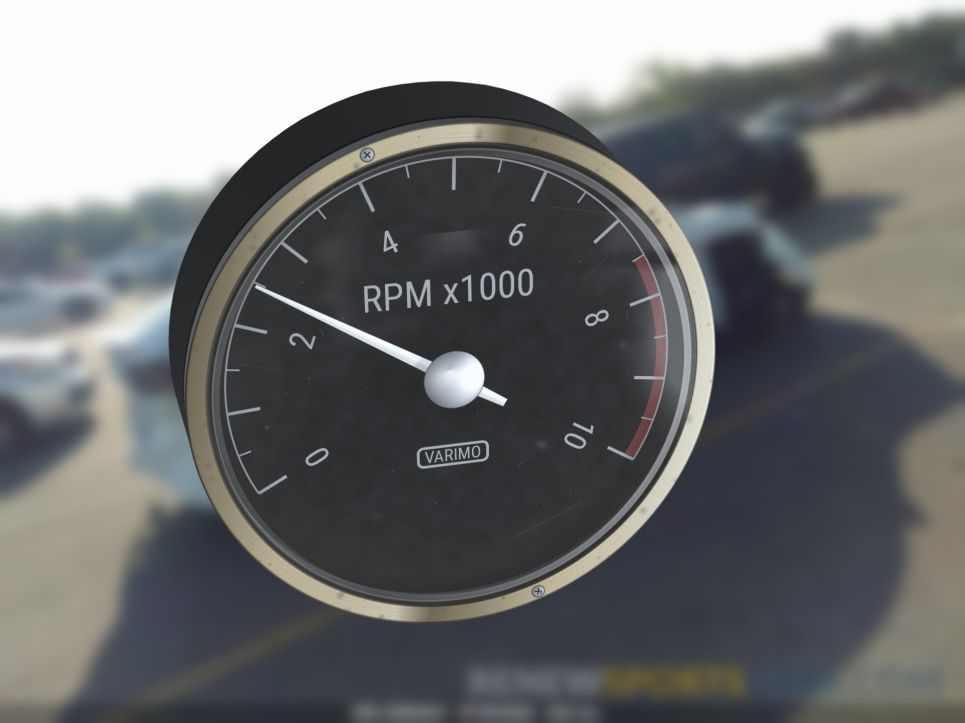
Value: 2500,rpm
